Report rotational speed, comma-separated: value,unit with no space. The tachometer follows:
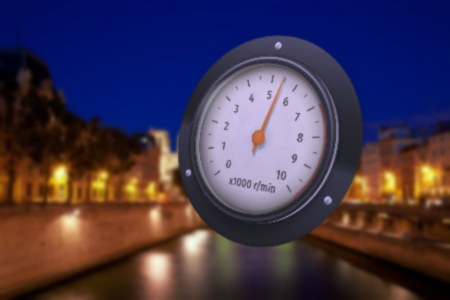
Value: 5500,rpm
